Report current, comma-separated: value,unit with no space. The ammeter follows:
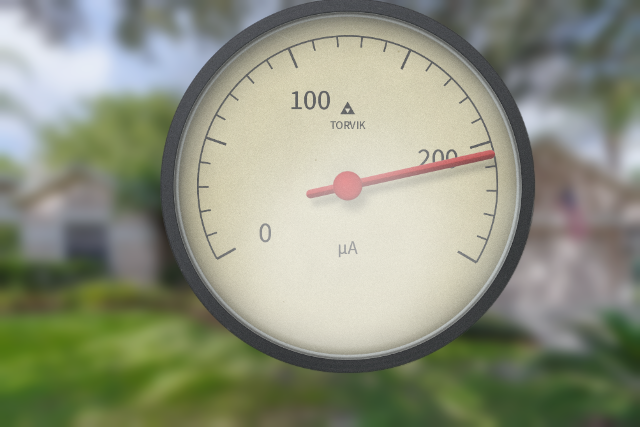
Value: 205,µA
